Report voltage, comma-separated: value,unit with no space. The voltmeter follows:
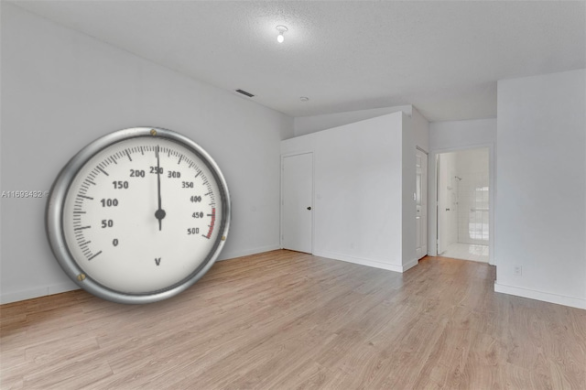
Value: 250,V
